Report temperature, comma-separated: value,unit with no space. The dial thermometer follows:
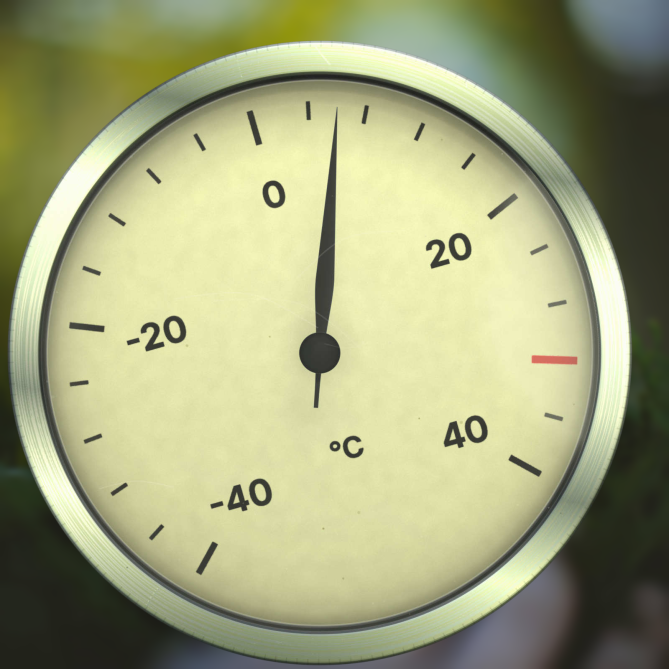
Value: 6,°C
